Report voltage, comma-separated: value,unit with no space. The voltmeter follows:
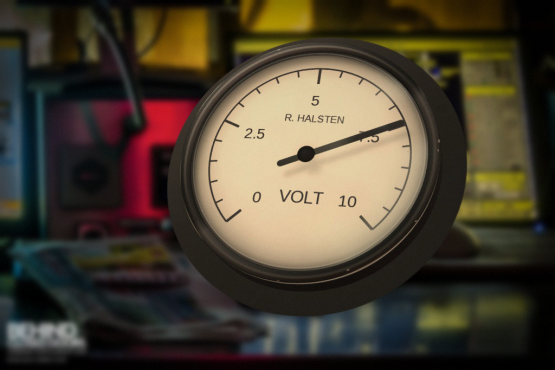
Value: 7.5,V
